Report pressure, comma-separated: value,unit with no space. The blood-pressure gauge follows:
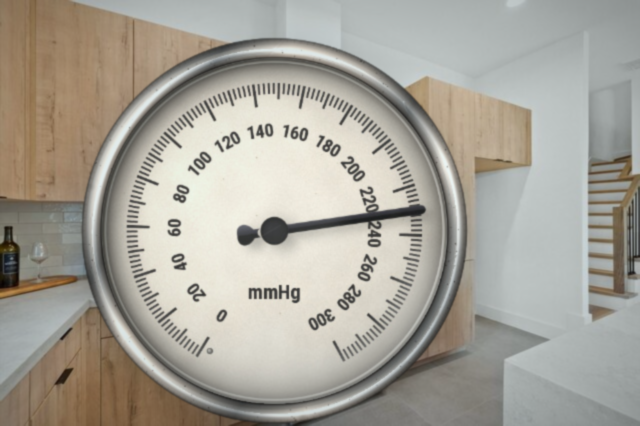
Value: 230,mmHg
